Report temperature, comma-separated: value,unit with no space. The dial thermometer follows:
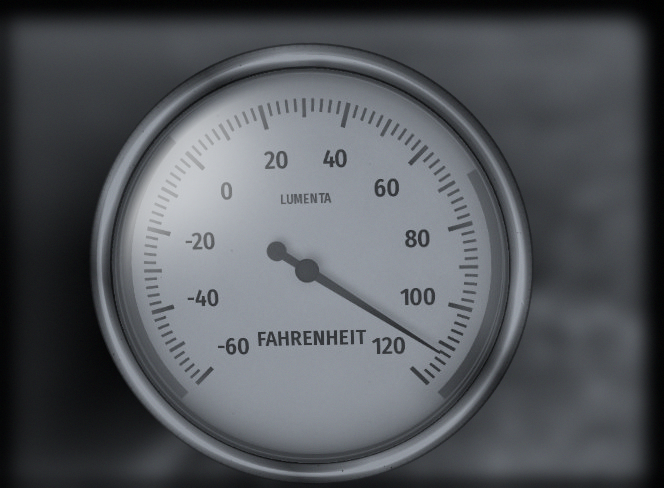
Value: 112,°F
